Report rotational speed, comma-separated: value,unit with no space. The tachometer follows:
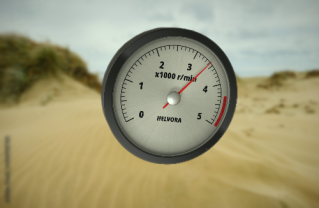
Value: 3400,rpm
